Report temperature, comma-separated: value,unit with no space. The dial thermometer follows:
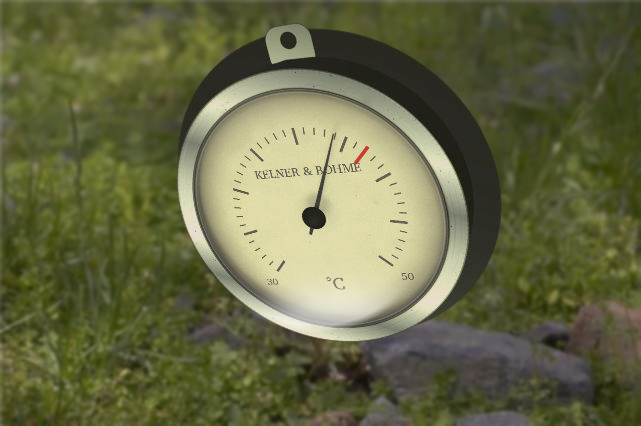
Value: 18,°C
